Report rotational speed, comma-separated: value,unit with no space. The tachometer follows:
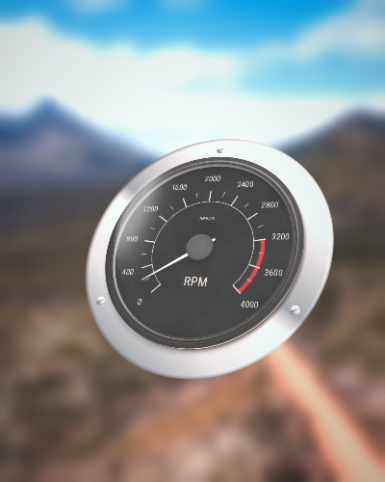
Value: 200,rpm
